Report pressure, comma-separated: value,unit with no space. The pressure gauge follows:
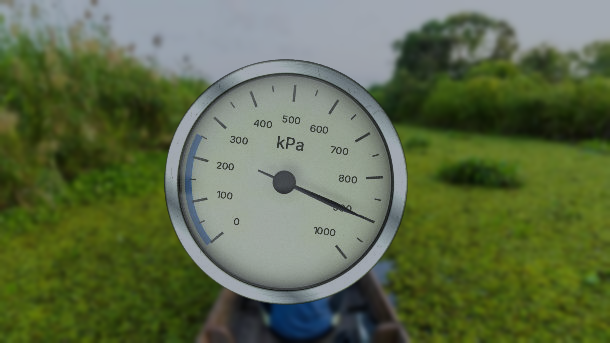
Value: 900,kPa
